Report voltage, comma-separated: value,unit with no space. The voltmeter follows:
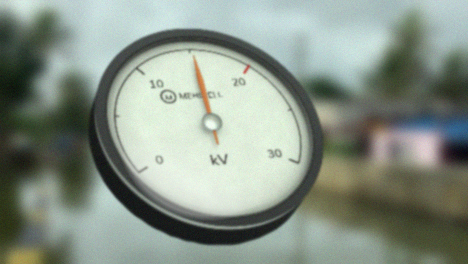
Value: 15,kV
